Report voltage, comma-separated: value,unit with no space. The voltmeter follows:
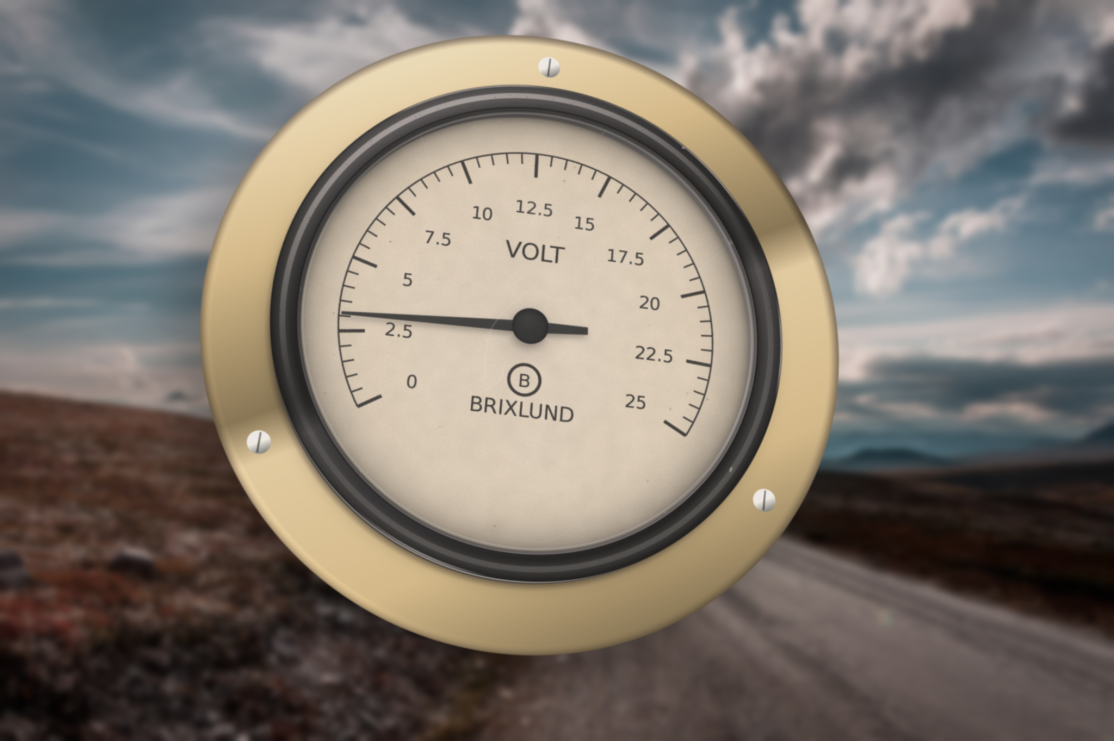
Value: 3,V
